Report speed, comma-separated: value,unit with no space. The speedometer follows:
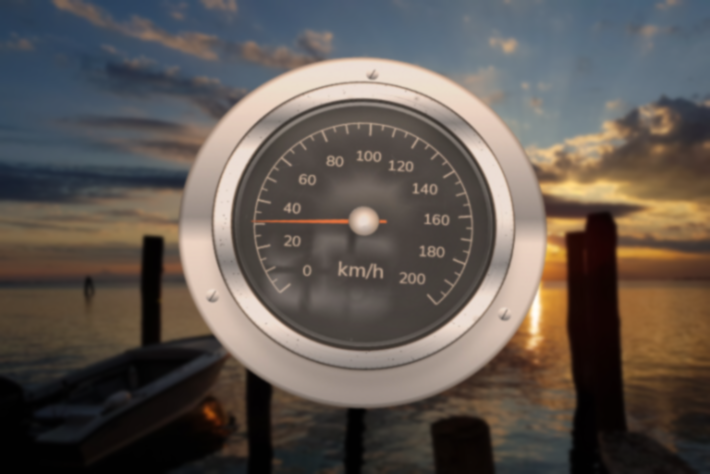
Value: 30,km/h
